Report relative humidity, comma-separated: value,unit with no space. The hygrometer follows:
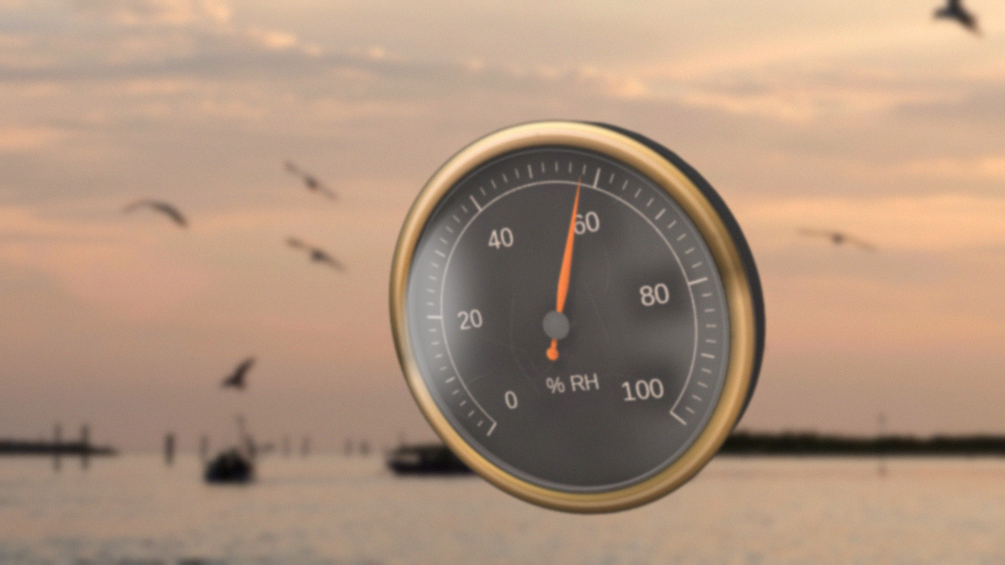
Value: 58,%
